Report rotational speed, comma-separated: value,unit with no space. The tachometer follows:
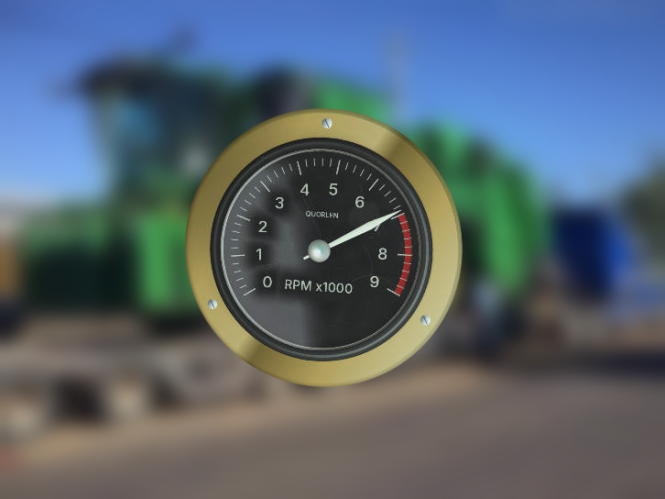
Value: 6900,rpm
